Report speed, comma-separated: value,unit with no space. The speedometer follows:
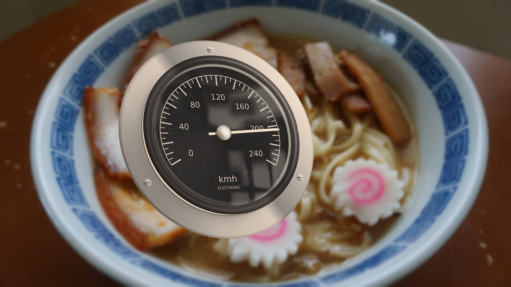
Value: 205,km/h
